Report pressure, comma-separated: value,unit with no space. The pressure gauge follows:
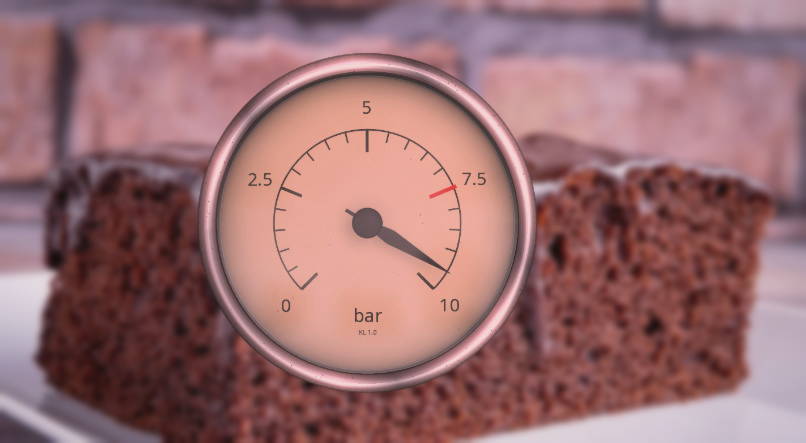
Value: 9.5,bar
